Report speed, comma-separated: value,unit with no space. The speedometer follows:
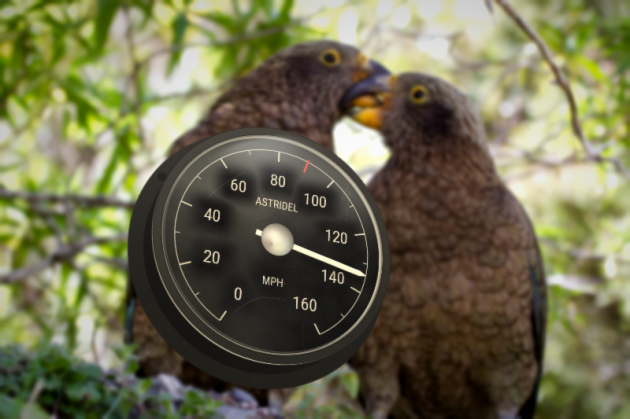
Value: 135,mph
